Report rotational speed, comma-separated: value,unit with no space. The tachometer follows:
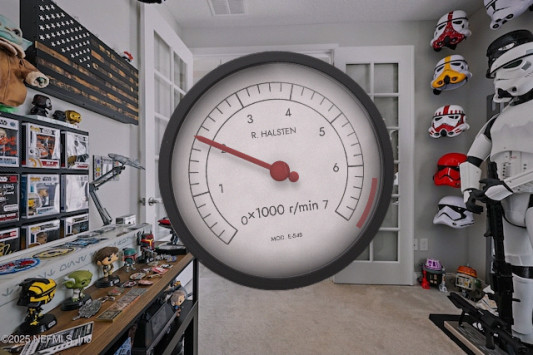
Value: 2000,rpm
